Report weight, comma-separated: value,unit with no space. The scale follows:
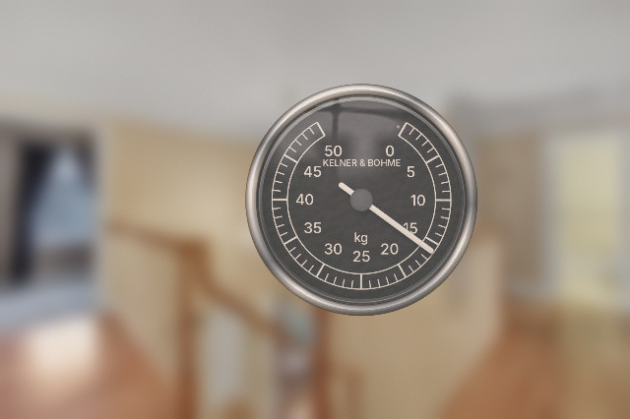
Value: 16,kg
